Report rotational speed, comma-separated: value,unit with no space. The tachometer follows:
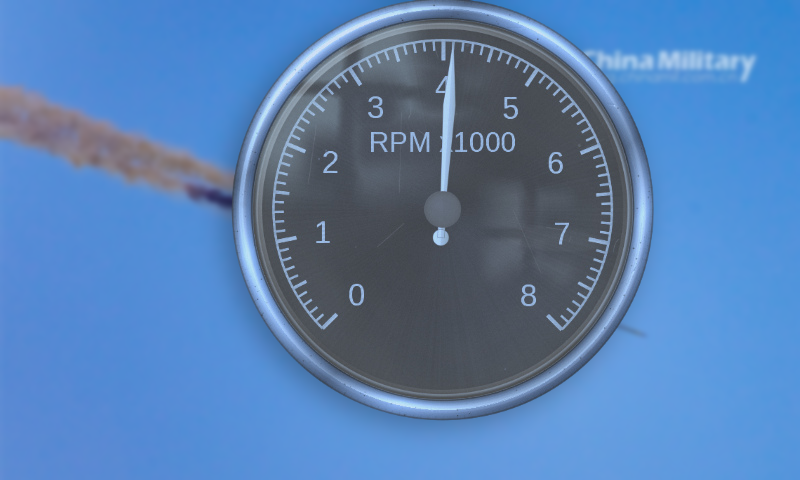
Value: 4100,rpm
